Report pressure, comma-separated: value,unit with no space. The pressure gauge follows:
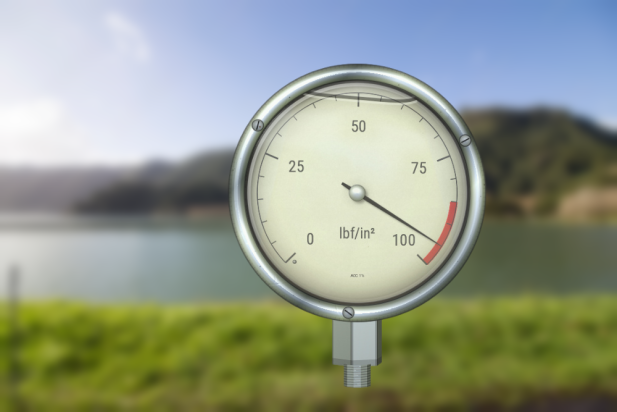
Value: 95,psi
